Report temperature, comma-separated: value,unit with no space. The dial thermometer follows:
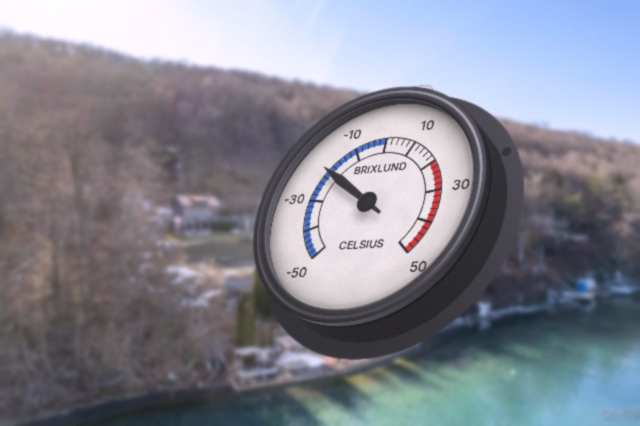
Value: -20,°C
